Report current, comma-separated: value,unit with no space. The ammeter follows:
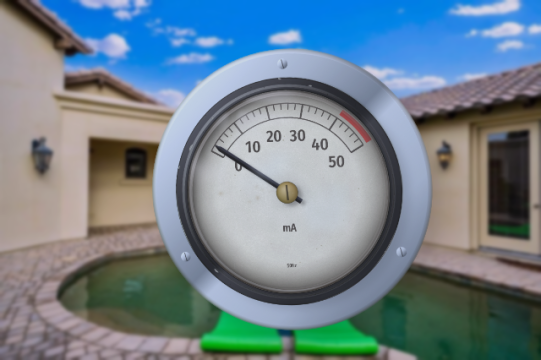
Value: 2,mA
